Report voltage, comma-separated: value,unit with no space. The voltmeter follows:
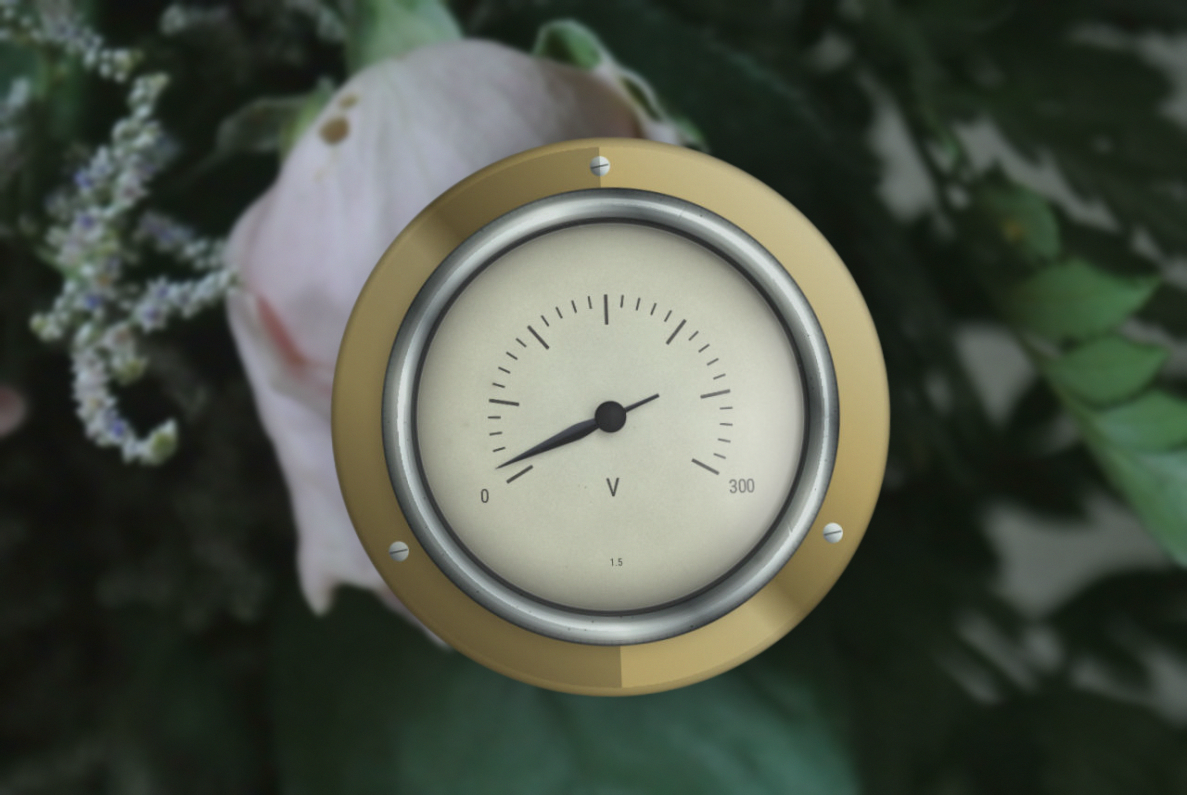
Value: 10,V
